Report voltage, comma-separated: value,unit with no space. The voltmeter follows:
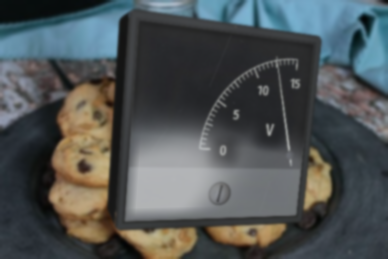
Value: 12.5,V
